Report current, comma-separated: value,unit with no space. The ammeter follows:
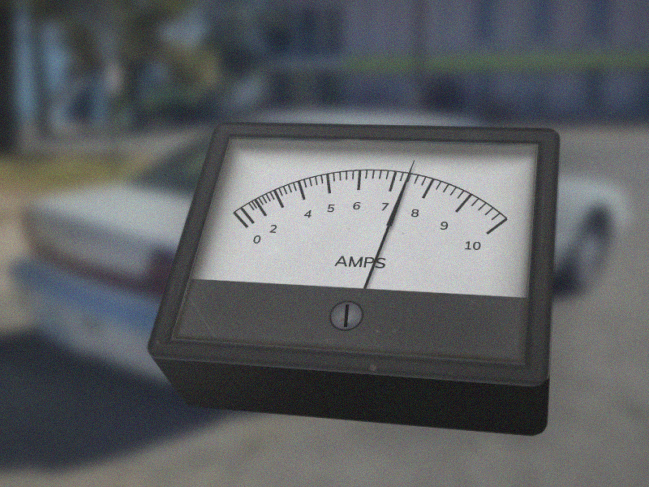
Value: 7.4,A
